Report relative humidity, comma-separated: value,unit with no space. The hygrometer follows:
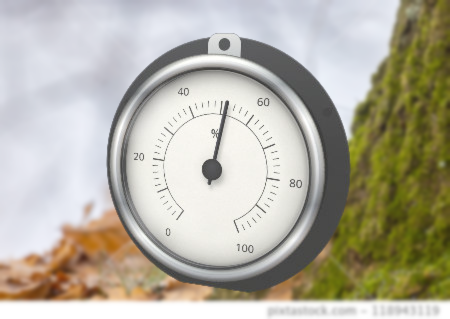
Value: 52,%
